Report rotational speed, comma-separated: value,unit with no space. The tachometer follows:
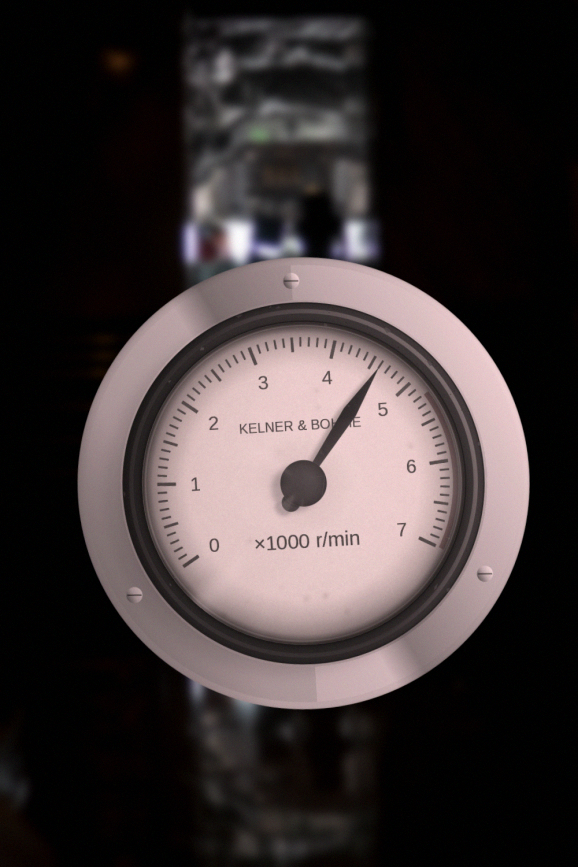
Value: 4600,rpm
